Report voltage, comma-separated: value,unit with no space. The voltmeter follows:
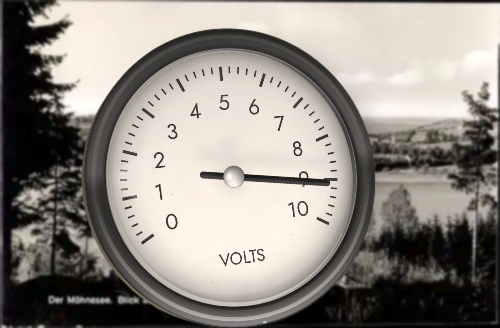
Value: 9.1,V
